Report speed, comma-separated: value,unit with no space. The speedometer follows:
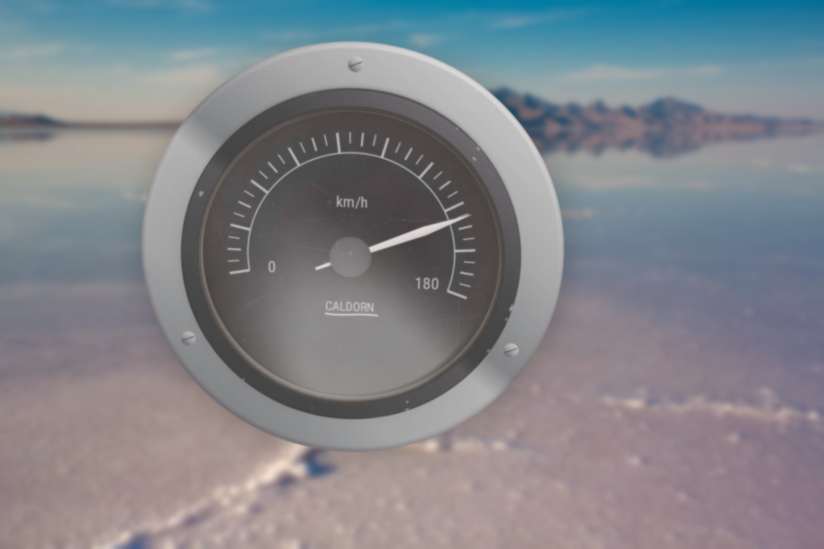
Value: 145,km/h
